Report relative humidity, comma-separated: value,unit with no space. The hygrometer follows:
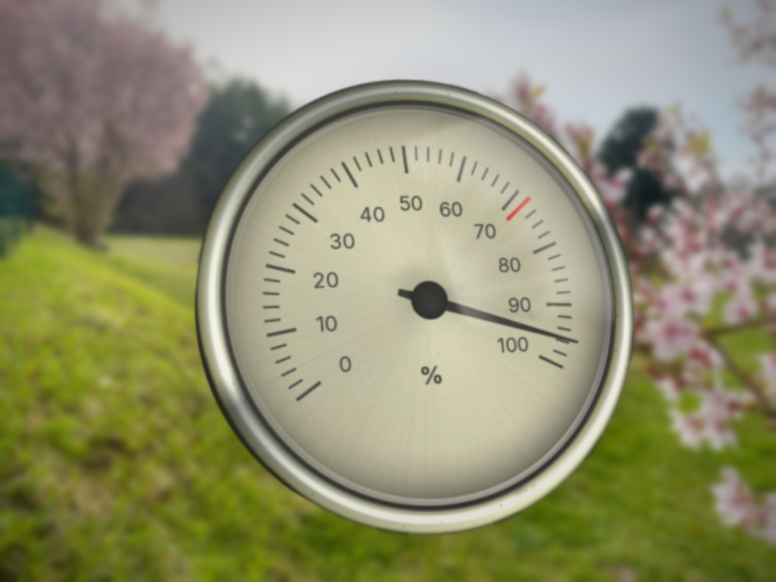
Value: 96,%
